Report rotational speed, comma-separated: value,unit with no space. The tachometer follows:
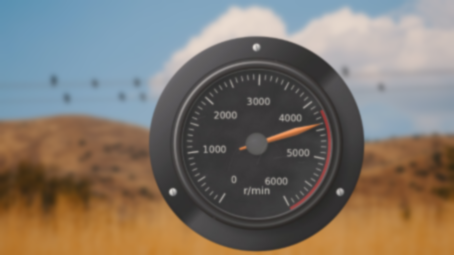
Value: 4400,rpm
